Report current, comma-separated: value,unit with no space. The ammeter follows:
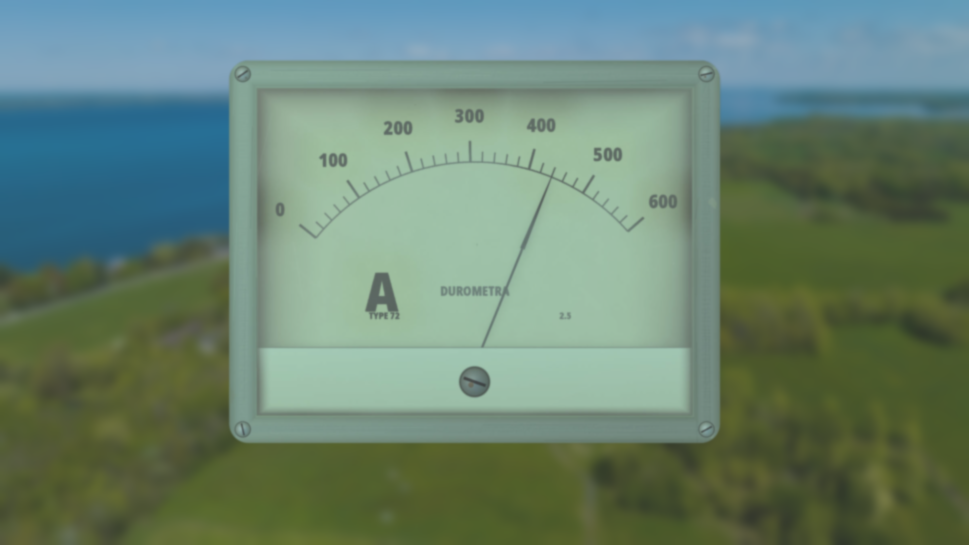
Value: 440,A
